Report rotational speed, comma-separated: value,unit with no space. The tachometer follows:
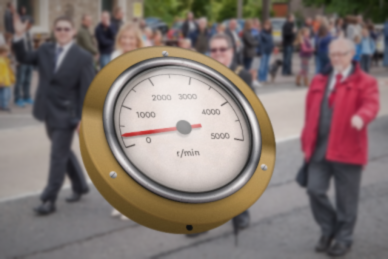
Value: 250,rpm
